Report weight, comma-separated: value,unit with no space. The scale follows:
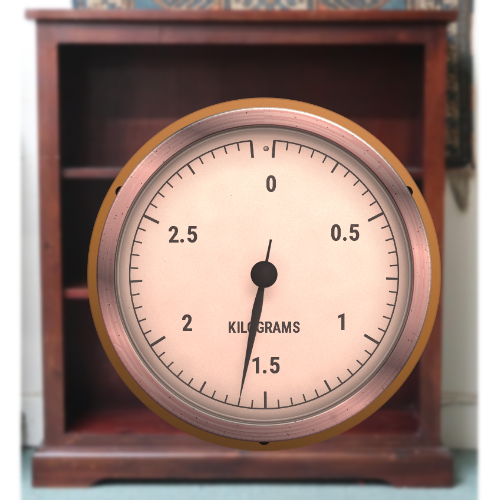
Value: 1.6,kg
